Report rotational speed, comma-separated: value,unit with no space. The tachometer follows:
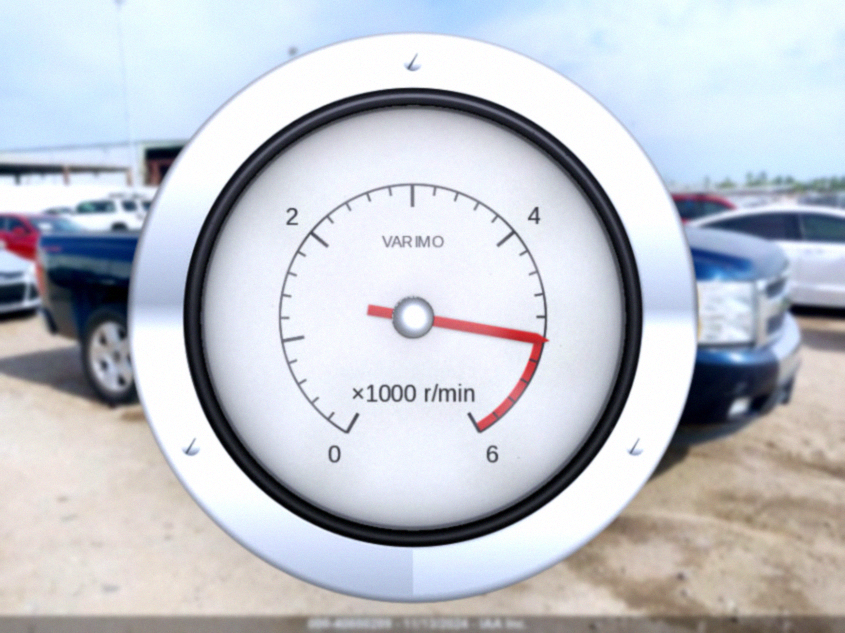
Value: 5000,rpm
